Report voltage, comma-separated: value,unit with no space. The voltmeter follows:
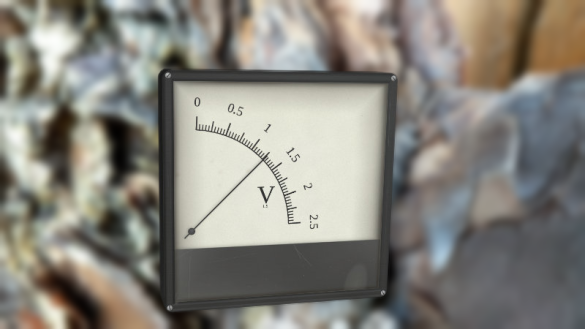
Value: 1.25,V
